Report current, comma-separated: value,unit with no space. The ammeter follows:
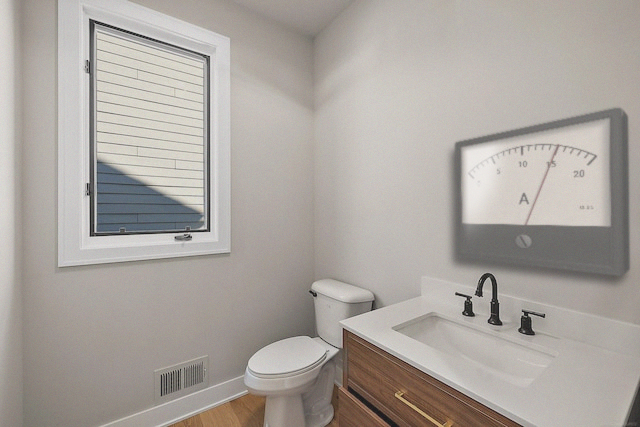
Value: 15,A
